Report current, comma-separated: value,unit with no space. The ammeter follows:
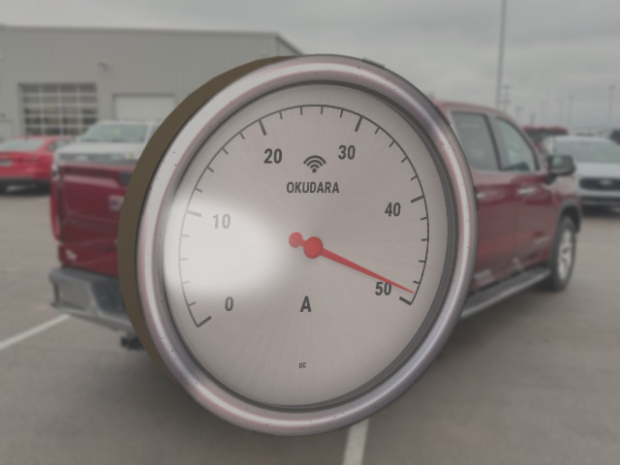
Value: 49,A
